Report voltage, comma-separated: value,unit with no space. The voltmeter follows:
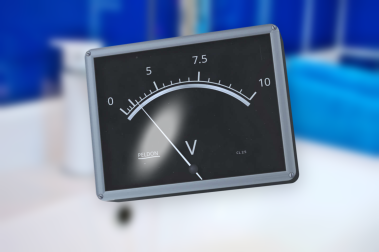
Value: 3,V
